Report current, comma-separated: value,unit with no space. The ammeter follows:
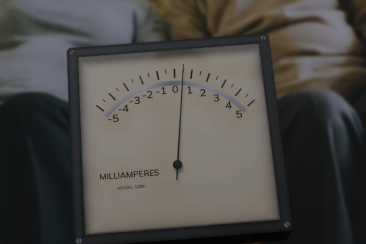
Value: 0.5,mA
